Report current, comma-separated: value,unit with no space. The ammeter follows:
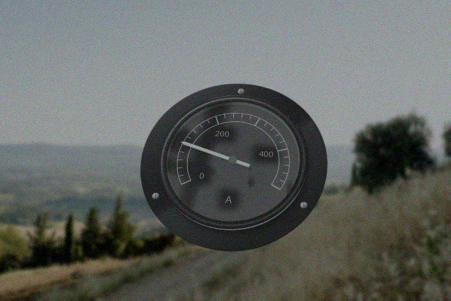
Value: 100,A
